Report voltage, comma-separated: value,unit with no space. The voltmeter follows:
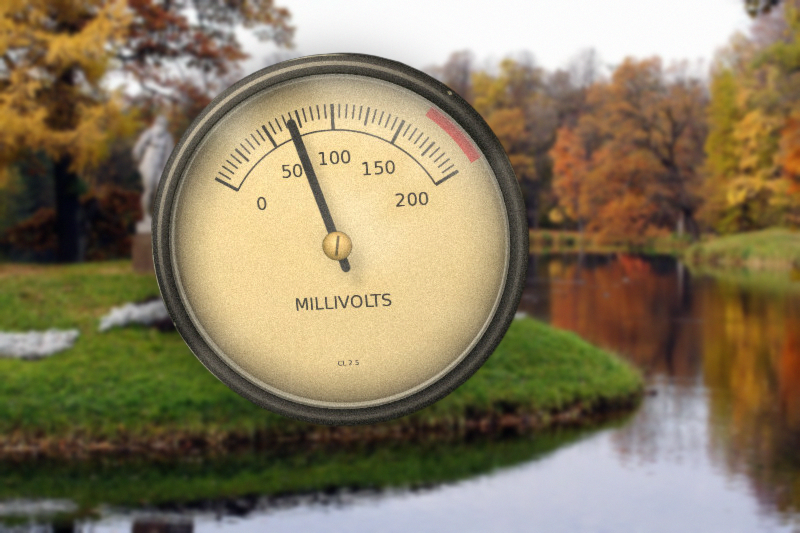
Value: 70,mV
